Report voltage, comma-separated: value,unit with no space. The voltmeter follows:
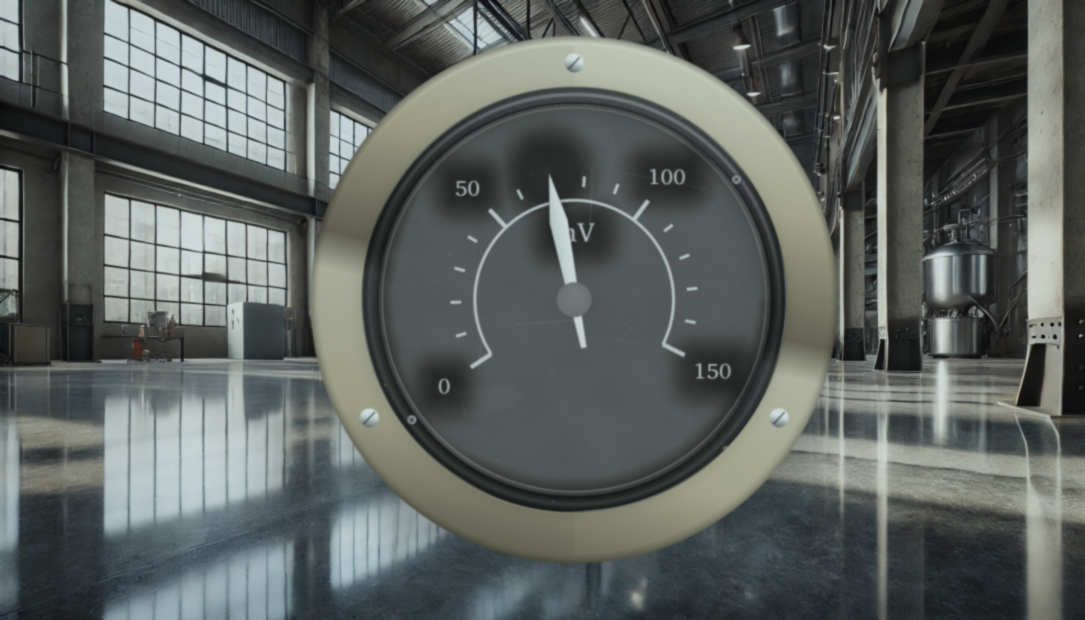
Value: 70,mV
